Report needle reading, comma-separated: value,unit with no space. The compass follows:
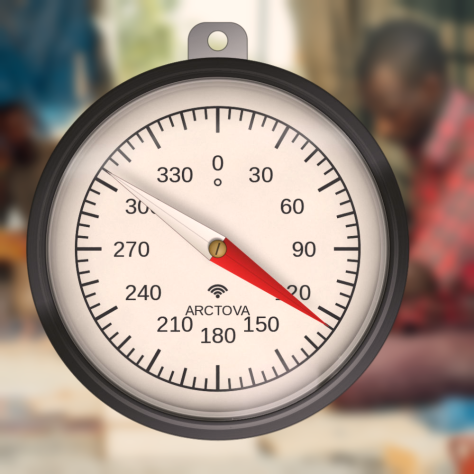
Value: 125,°
